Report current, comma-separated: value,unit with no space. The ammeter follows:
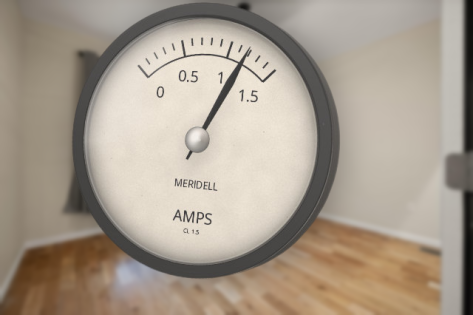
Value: 1.2,A
